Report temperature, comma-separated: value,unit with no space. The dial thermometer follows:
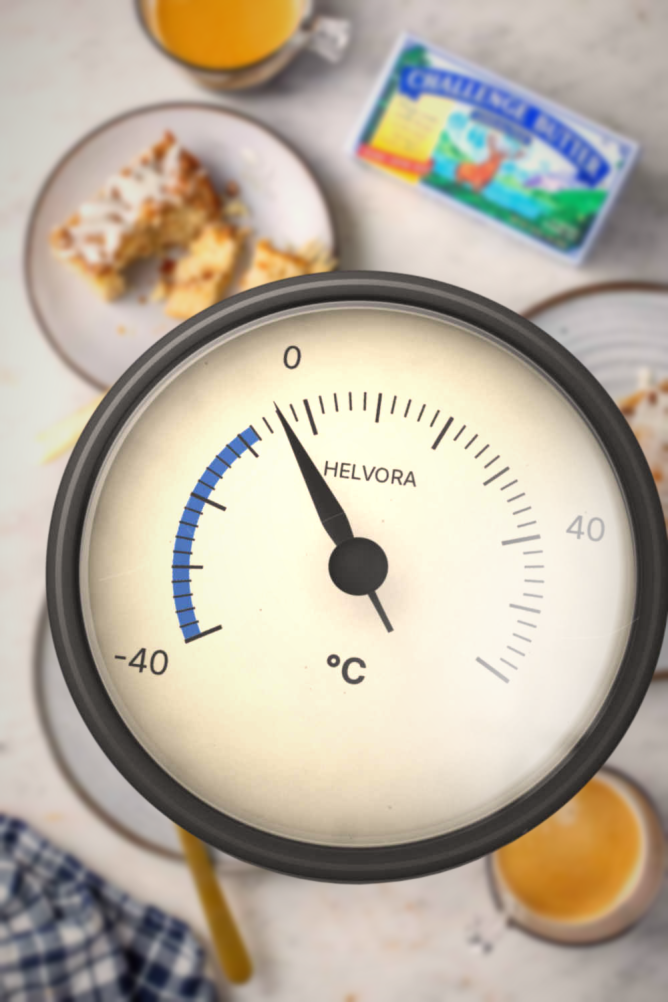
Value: -4,°C
